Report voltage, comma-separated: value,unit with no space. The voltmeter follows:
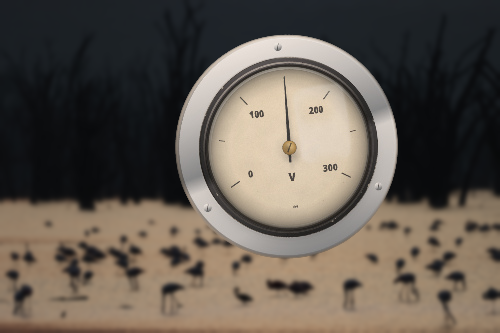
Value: 150,V
